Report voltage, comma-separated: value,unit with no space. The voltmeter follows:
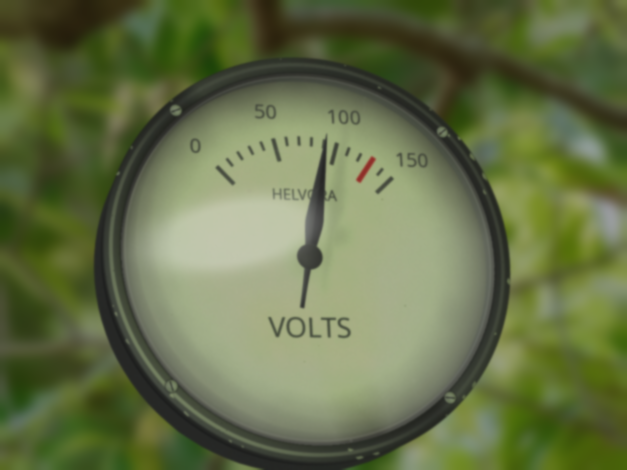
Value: 90,V
